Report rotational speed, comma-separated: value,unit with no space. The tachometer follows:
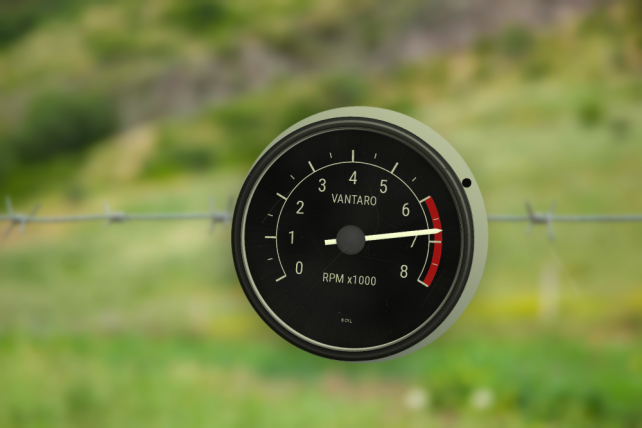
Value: 6750,rpm
